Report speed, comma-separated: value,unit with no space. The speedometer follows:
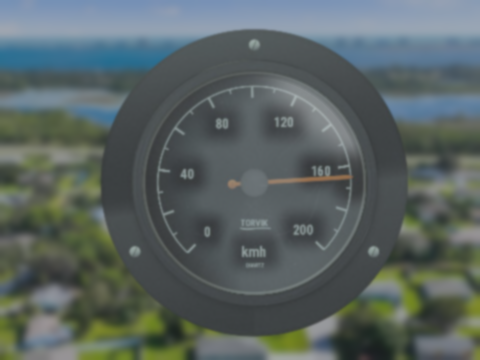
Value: 165,km/h
